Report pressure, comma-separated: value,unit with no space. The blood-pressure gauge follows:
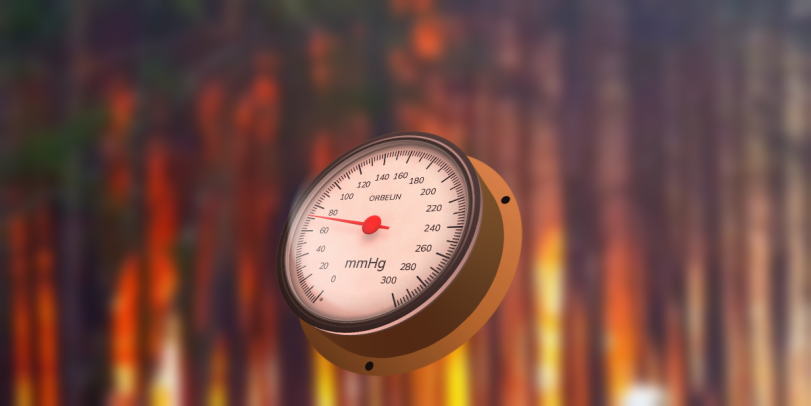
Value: 70,mmHg
